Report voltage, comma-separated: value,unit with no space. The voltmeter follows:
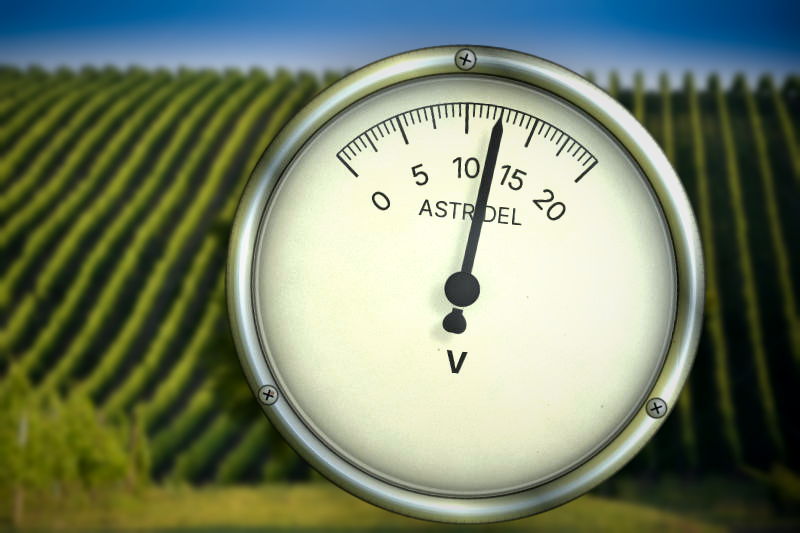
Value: 12.5,V
